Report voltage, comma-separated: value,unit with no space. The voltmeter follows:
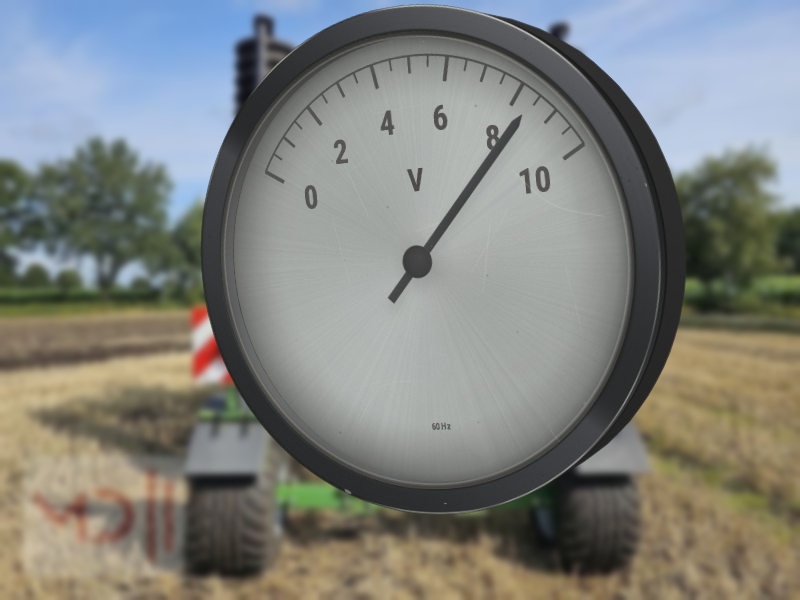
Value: 8.5,V
